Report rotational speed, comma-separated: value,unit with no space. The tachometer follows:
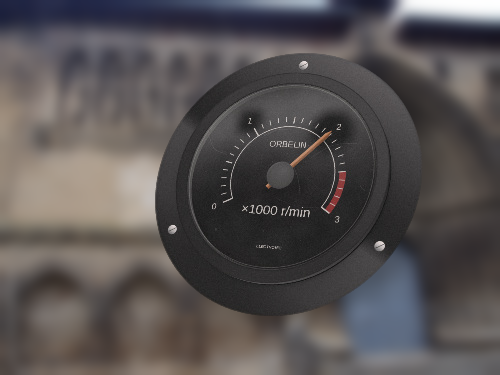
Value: 2000,rpm
